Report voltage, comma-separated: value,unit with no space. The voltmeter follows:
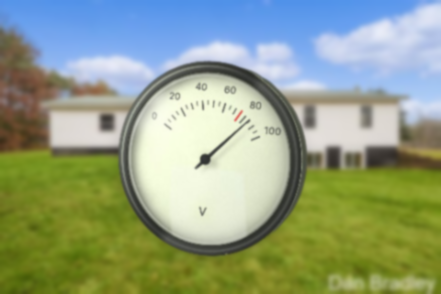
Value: 85,V
